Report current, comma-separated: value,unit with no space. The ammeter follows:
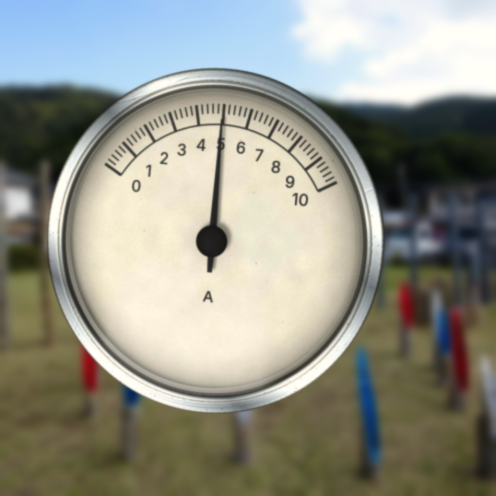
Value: 5,A
